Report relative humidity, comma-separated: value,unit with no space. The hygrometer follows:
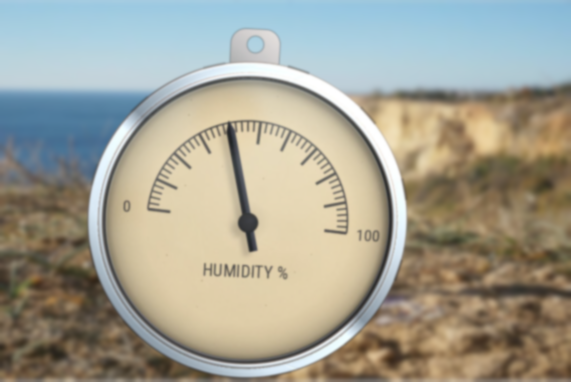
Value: 40,%
